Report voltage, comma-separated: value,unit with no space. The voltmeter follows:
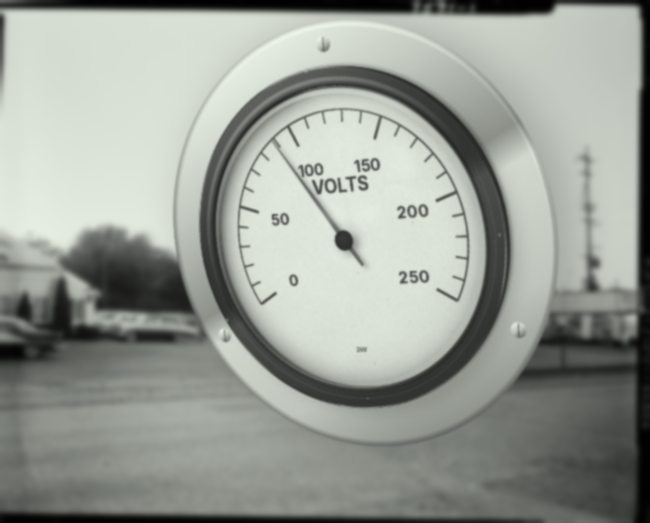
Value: 90,V
